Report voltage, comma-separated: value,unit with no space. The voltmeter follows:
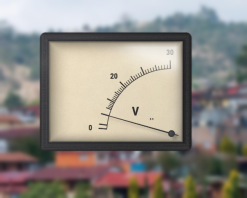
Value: 10,V
